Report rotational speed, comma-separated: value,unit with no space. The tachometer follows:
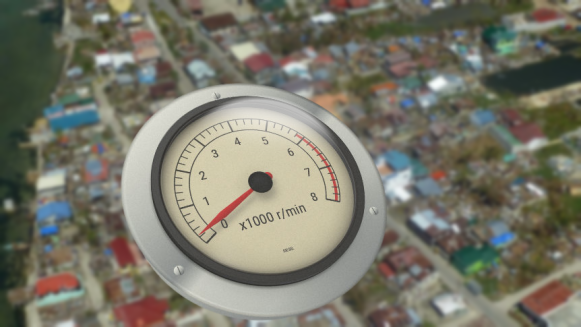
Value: 200,rpm
